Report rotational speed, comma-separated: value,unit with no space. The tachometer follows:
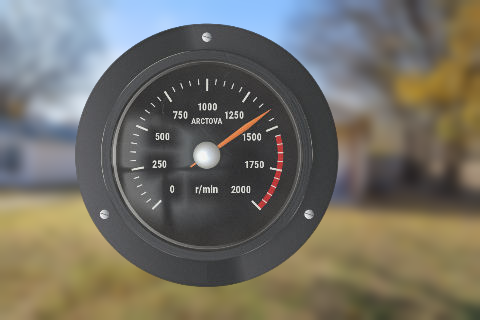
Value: 1400,rpm
